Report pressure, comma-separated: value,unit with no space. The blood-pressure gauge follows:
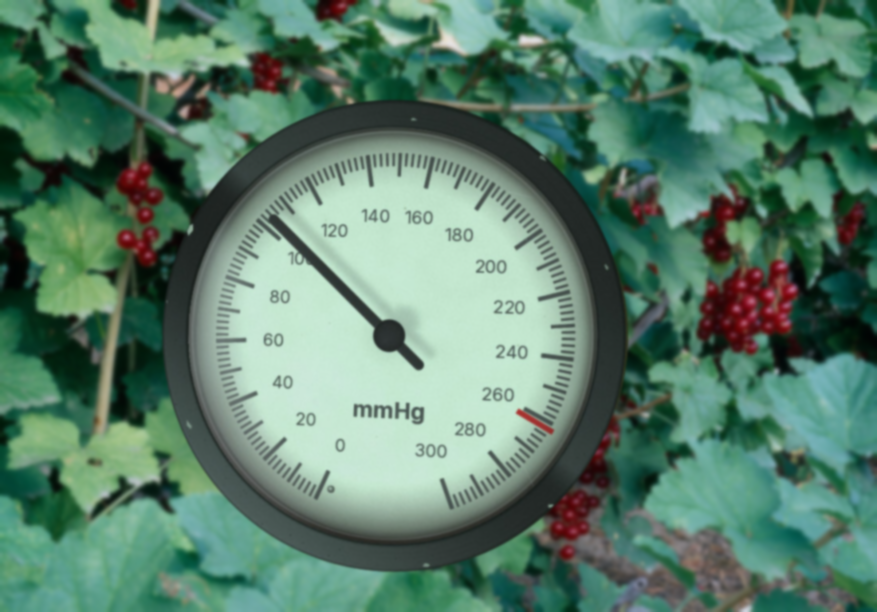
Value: 104,mmHg
